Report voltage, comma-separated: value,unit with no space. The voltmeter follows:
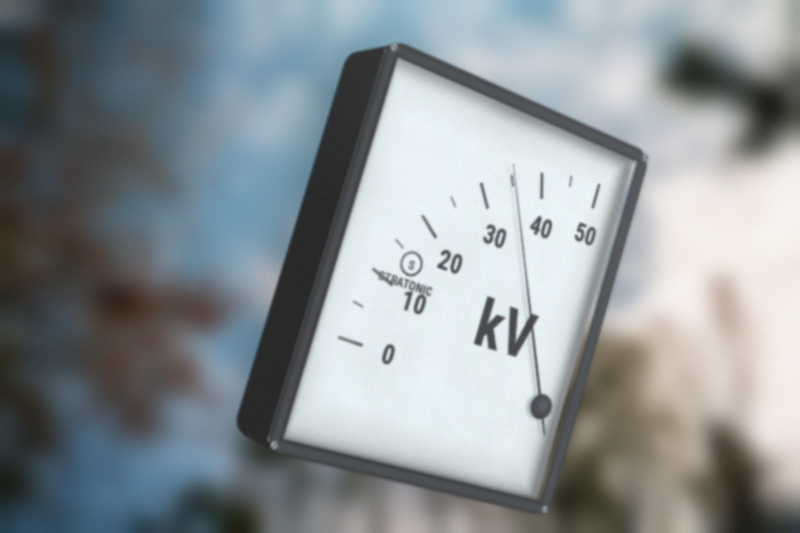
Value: 35,kV
